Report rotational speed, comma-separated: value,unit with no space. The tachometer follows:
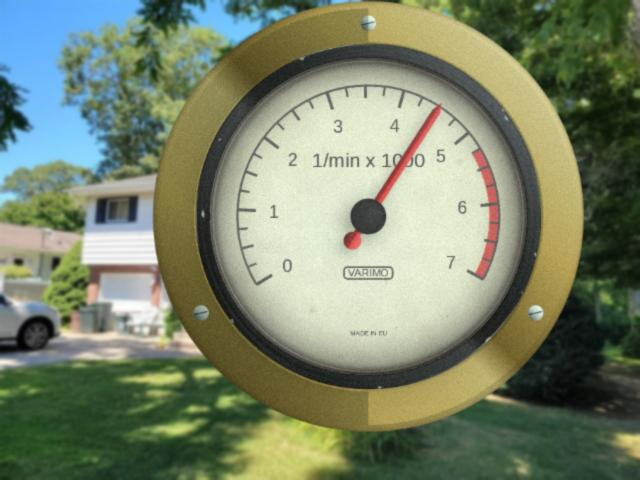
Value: 4500,rpm
